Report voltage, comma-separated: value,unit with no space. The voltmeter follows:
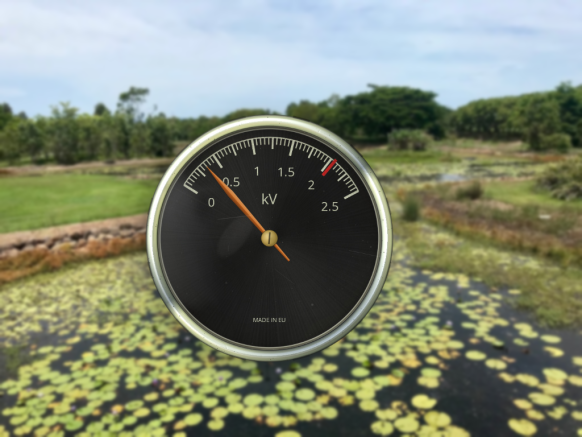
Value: 0.35,kV
